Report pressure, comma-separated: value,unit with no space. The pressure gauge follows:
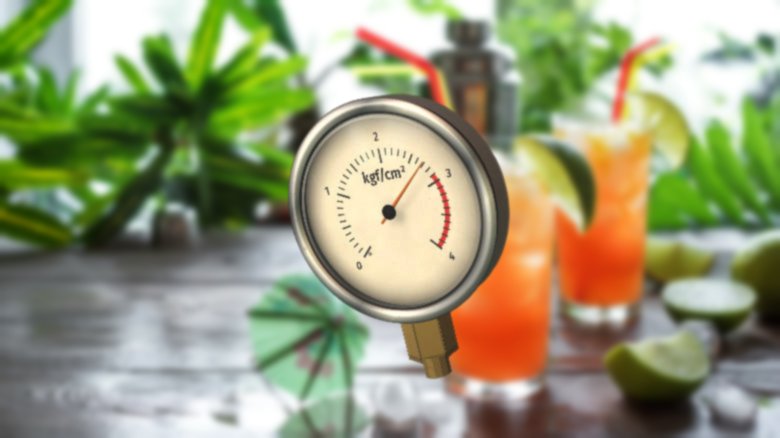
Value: 2.7,kg/cm²
